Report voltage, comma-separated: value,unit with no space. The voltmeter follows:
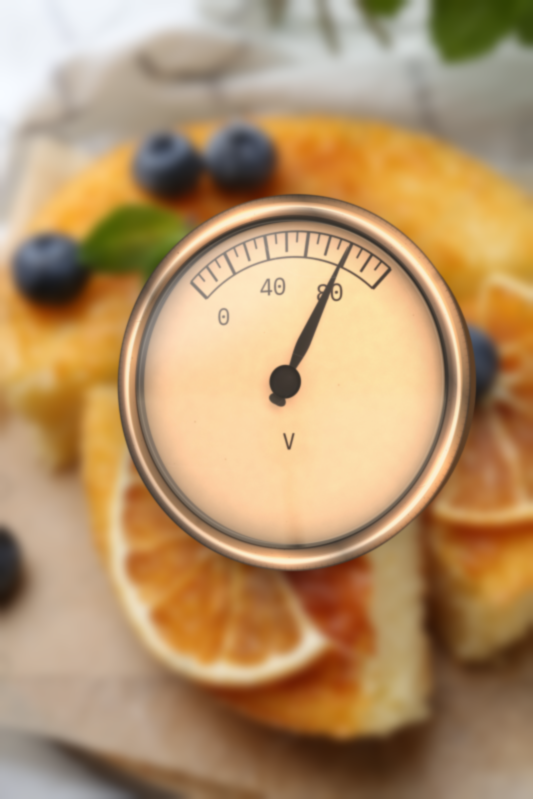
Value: 80,V
